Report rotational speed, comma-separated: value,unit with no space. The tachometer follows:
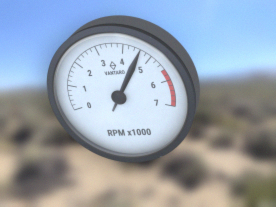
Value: 4600,rpm
